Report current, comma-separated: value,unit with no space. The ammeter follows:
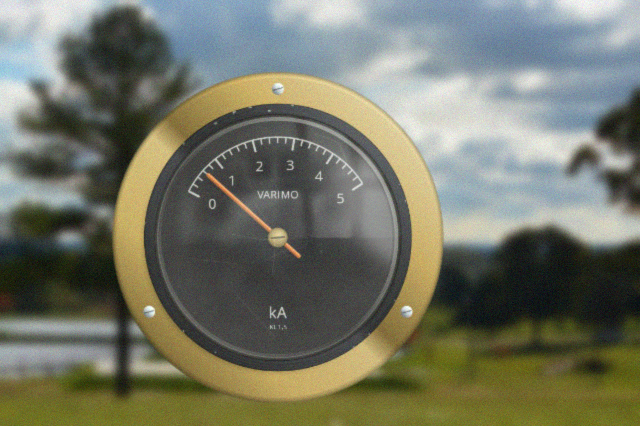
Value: 0.6,kA
